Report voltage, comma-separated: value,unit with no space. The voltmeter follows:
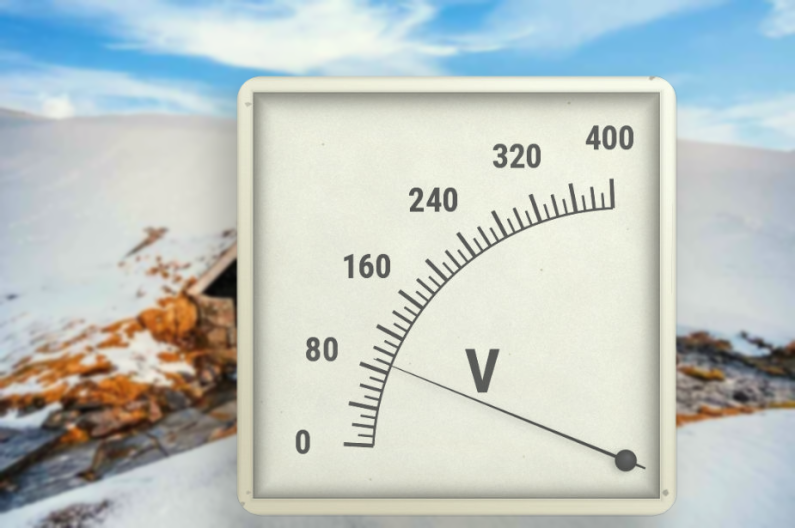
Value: 90,V
